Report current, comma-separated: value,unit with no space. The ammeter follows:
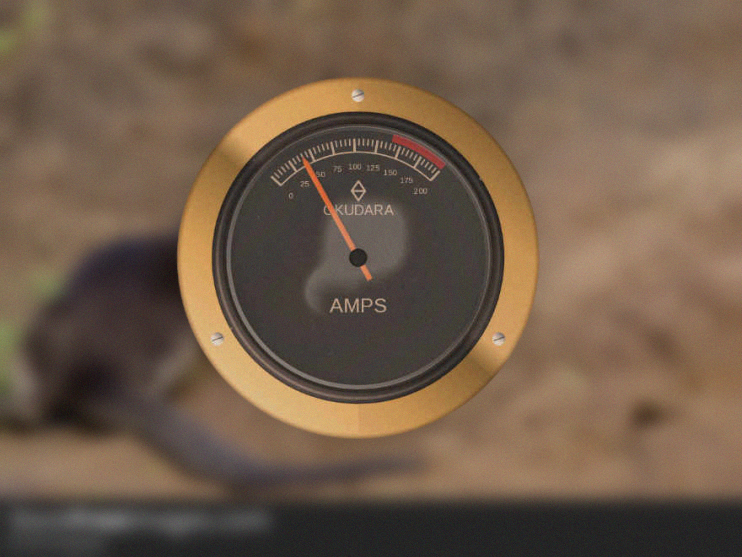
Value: 40,A
